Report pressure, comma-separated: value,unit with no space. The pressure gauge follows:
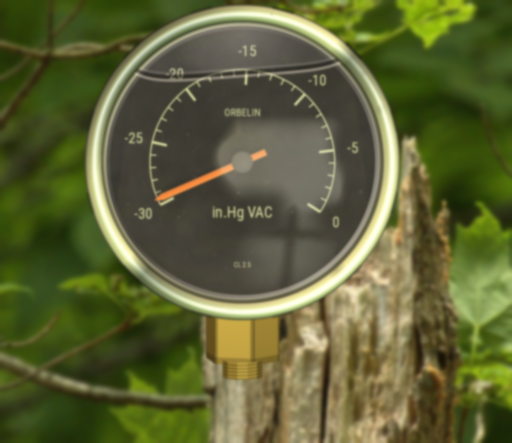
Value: -29.5,inHg
